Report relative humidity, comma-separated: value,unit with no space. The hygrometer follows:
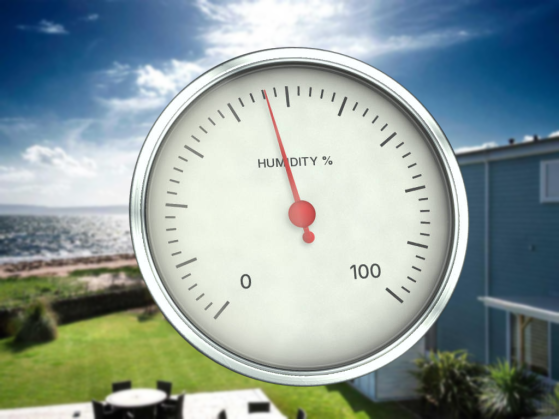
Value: 46,%
